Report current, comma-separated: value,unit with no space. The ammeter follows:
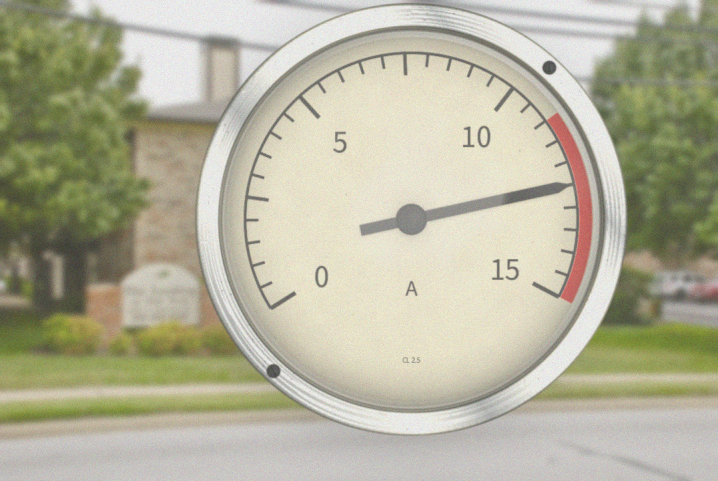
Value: 12.5,A
